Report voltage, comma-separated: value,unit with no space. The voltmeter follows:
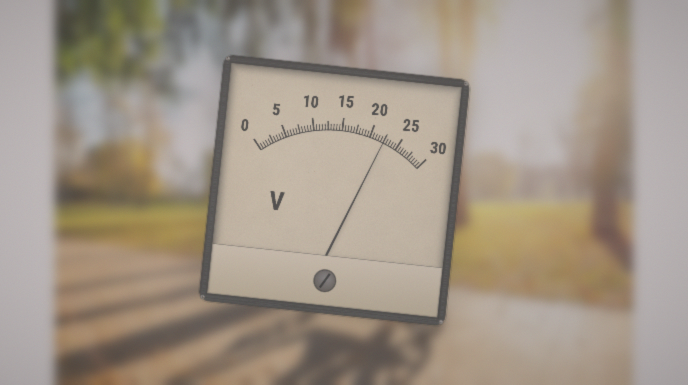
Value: 22.5,V
